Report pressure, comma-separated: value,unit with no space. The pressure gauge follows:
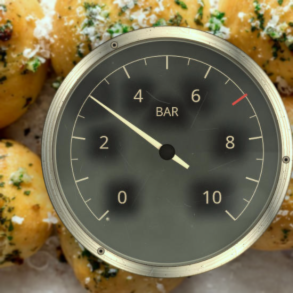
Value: 3,bar
